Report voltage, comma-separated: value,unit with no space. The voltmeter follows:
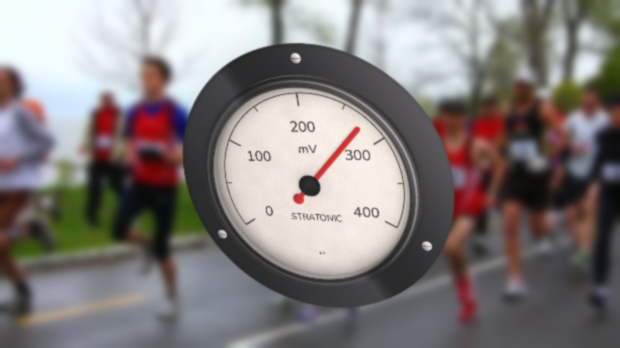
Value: 275,mV
